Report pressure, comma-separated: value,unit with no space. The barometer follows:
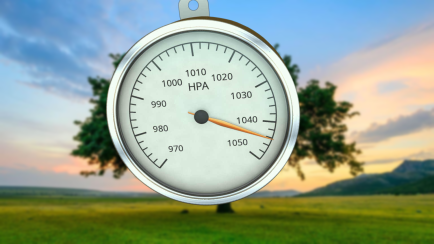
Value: 1044,hPa
